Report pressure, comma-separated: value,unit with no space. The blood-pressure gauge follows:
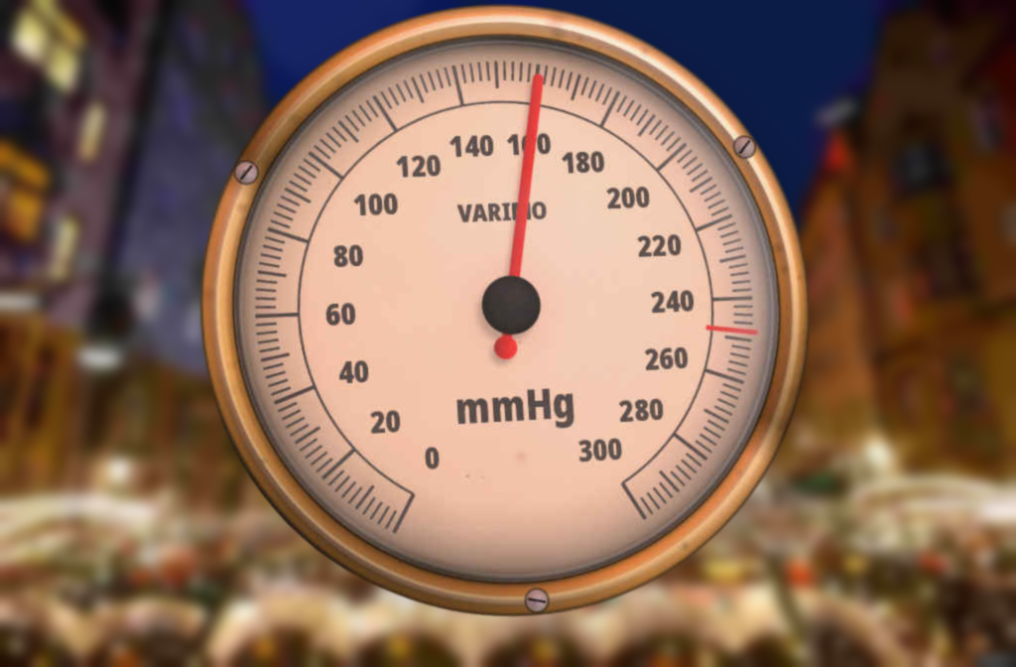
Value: 160,mmHg
